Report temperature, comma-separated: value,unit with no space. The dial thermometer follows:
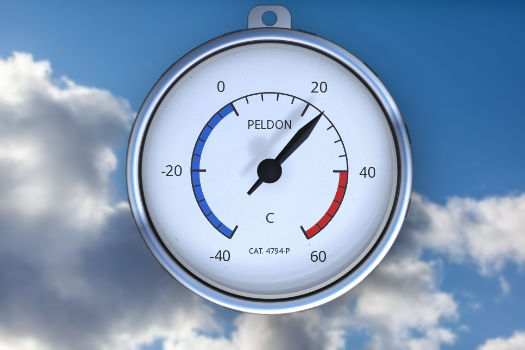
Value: 24,°C
